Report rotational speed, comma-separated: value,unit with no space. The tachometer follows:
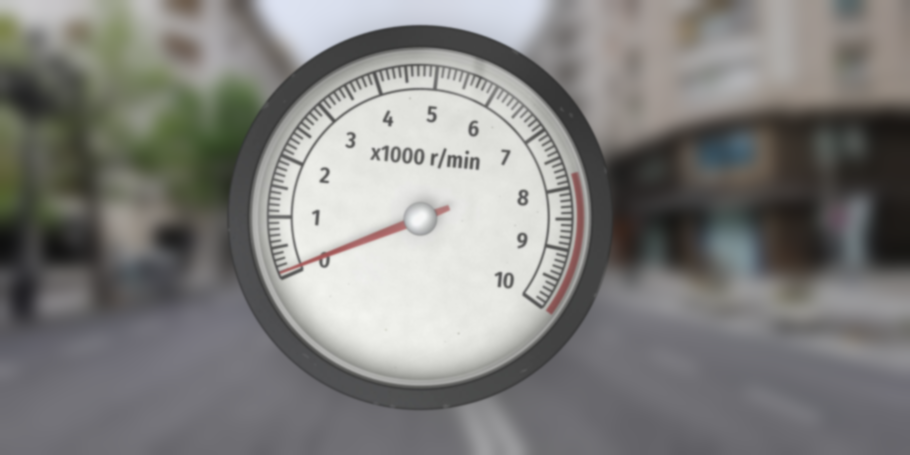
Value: 100,rpm
